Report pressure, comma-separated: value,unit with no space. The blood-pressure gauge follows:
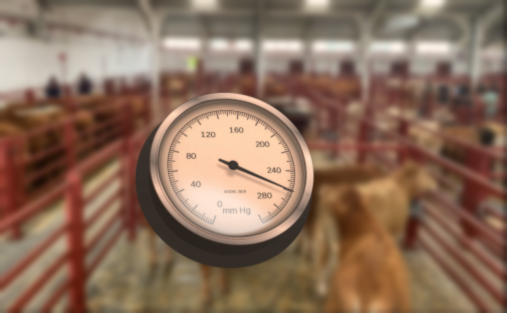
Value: 260,mmHg
